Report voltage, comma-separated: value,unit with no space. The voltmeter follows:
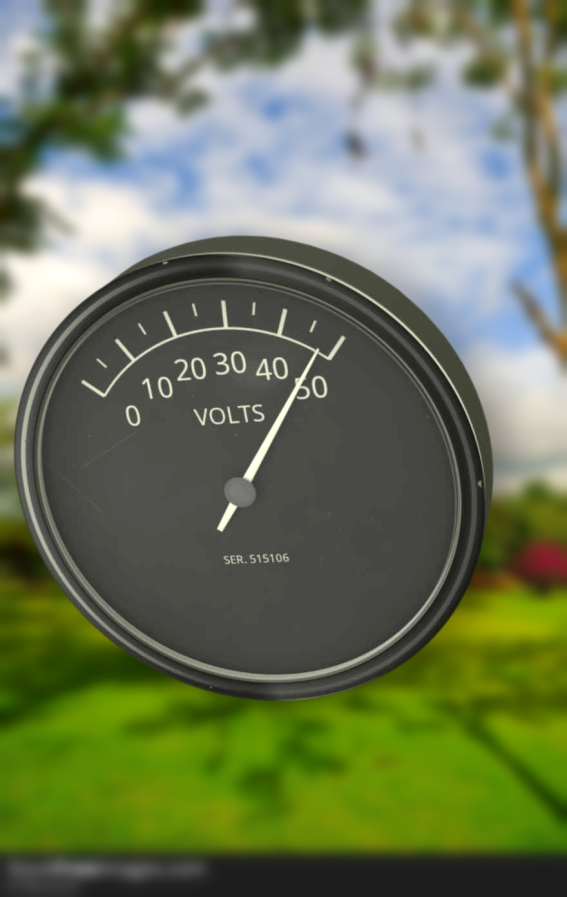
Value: 47.5,V
